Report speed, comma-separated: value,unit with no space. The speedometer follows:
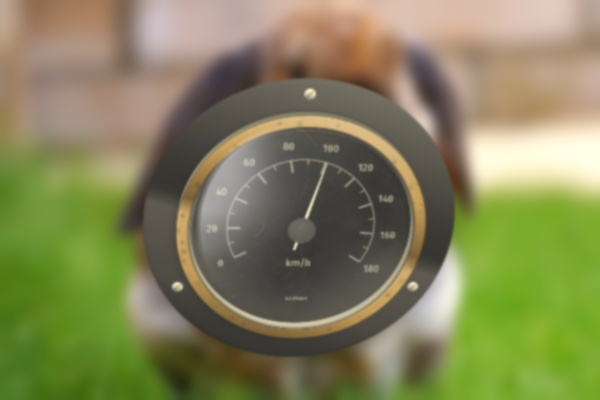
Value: 100,km/h
